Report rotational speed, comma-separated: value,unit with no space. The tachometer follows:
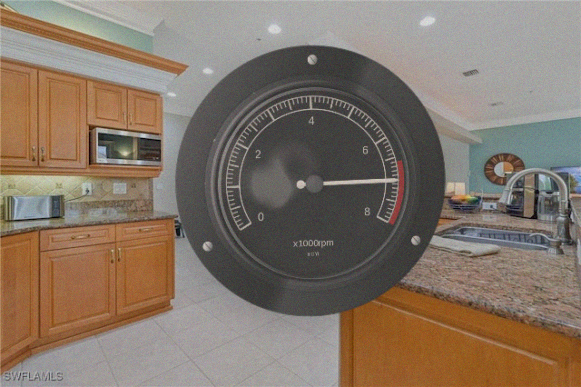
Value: 7000,rpm
